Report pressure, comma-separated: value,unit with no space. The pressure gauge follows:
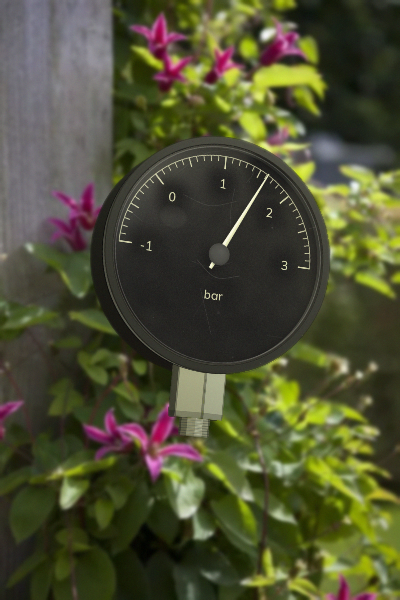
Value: 1.6,bar
